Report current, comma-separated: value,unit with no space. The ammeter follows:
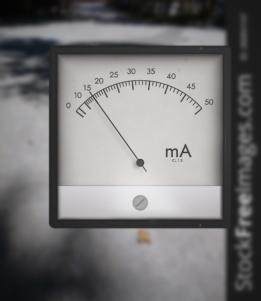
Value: 15,mA
